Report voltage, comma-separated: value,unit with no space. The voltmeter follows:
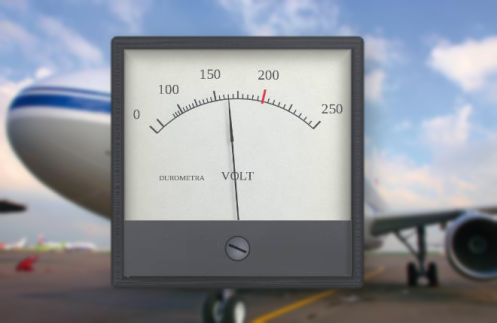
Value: 165,V
